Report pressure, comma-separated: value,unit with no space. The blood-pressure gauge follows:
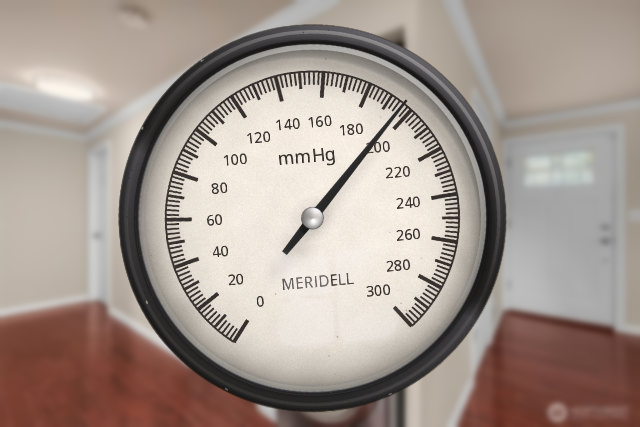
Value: 196,mmHg
